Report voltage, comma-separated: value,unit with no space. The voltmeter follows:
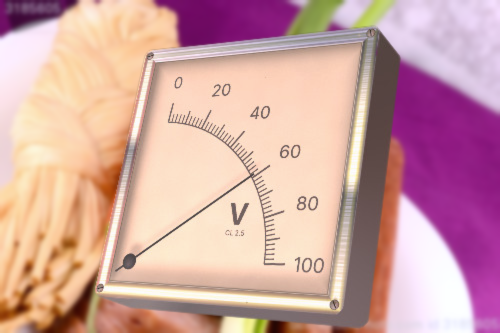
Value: 60,V
